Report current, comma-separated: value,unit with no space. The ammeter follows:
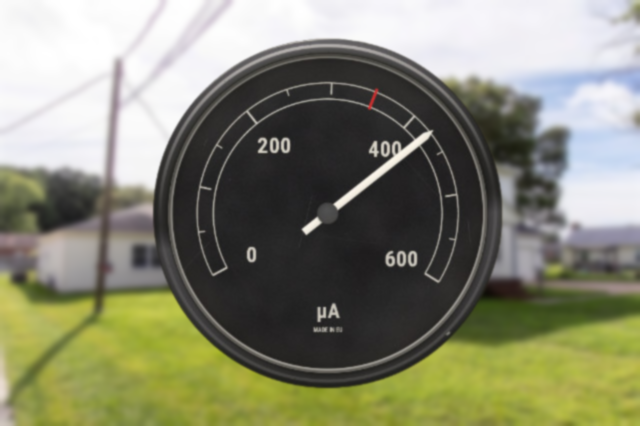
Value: 425,µA
